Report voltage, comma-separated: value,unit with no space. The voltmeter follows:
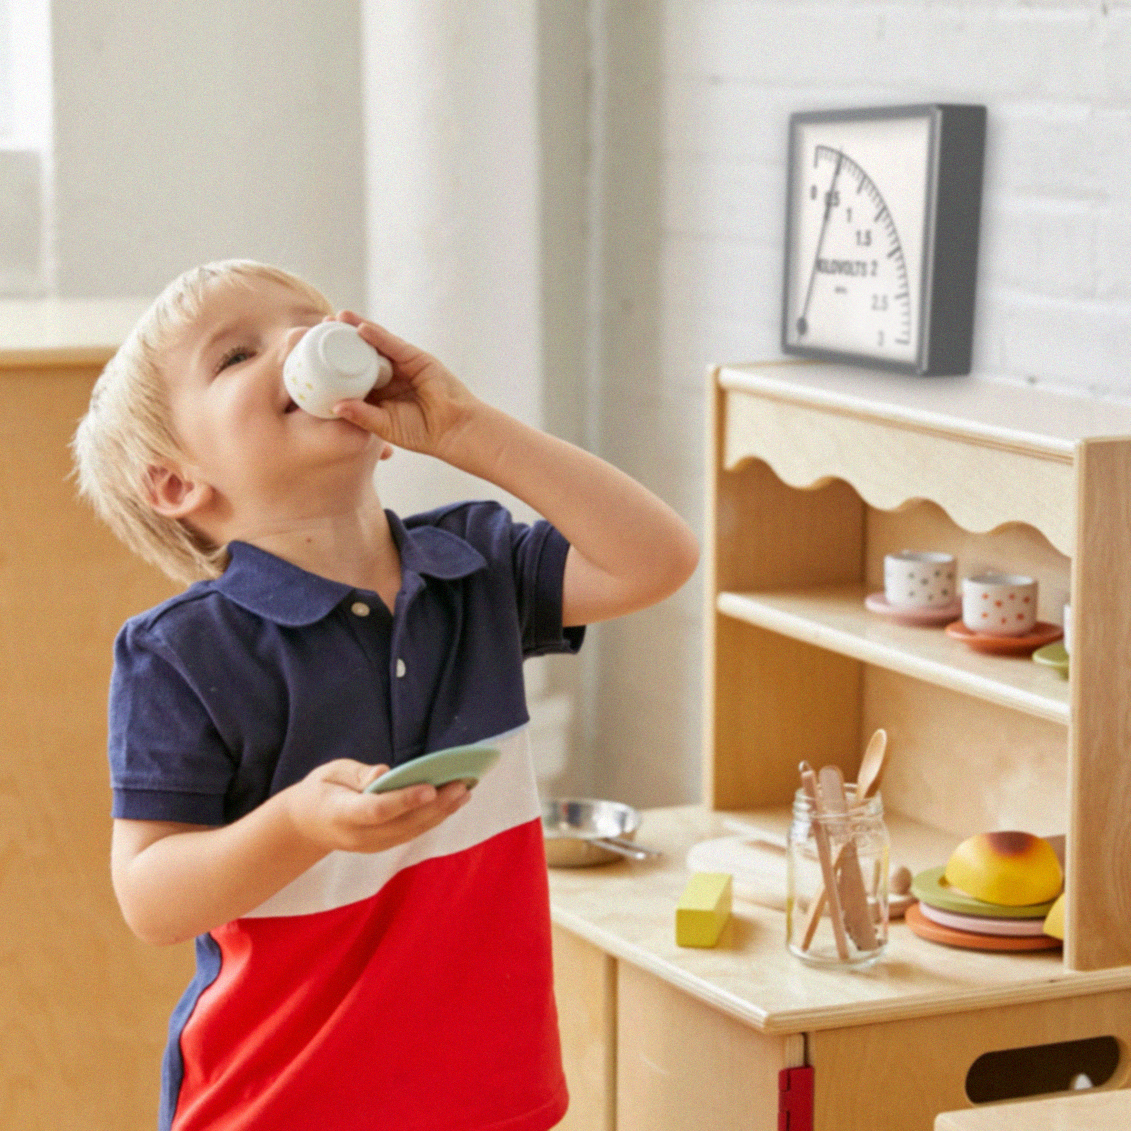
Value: 0.5,kV
